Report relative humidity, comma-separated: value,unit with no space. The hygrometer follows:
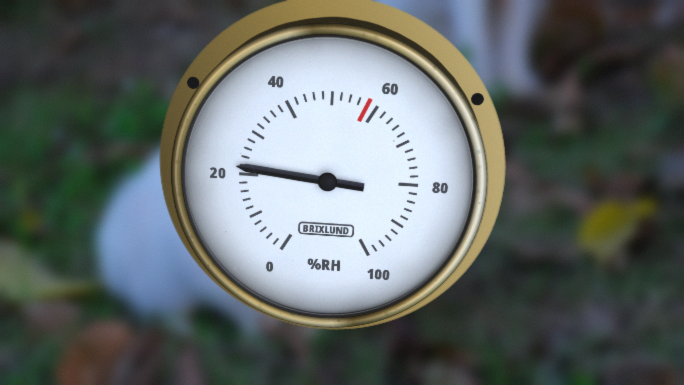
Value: 22,%
